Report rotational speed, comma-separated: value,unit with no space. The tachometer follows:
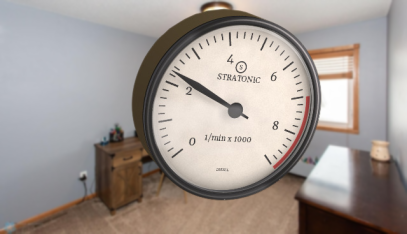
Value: 2300,rpm
